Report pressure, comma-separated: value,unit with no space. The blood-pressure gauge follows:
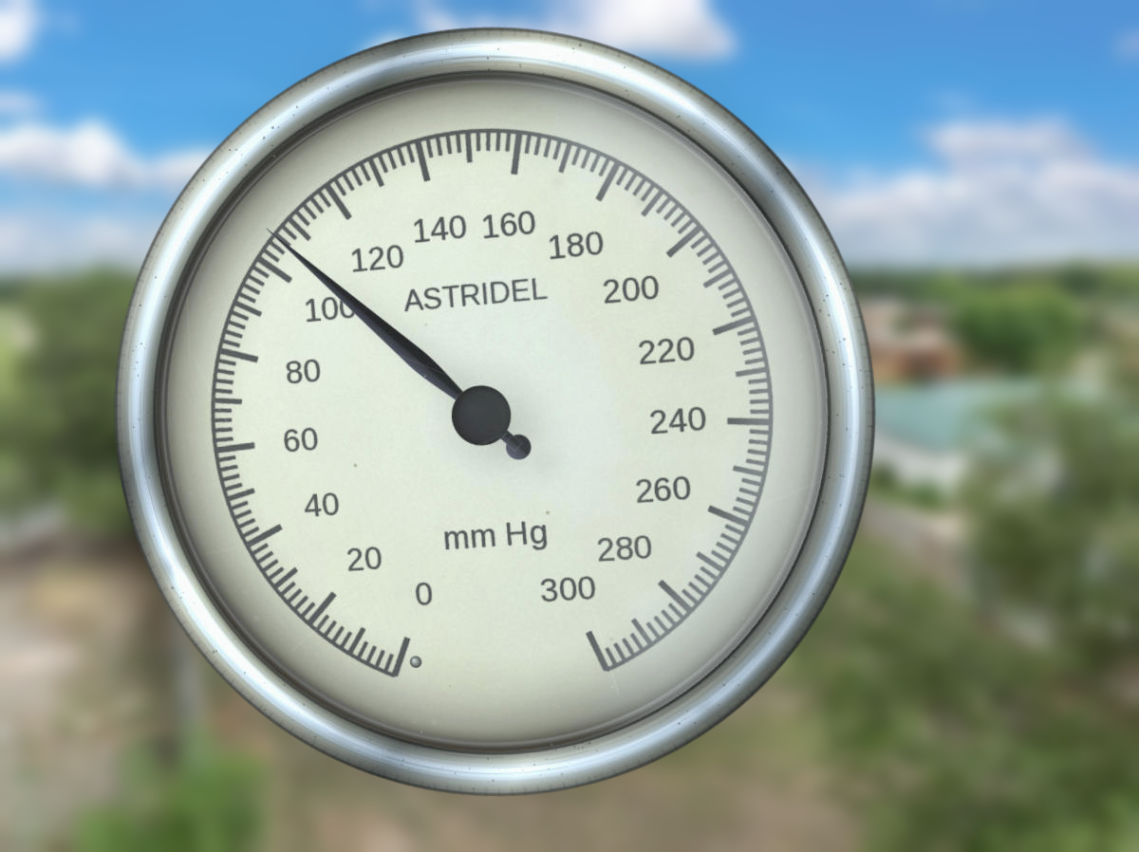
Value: 106,mmHg
